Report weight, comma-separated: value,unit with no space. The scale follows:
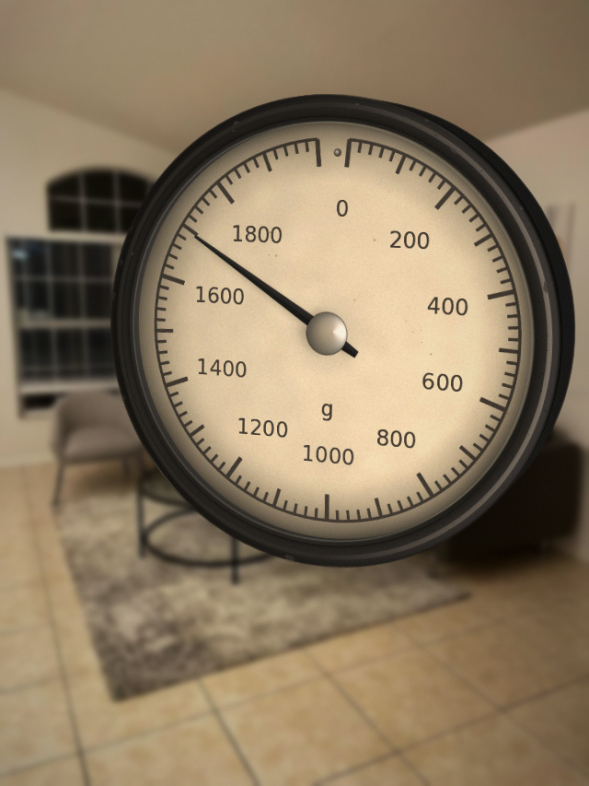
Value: 1700,g
